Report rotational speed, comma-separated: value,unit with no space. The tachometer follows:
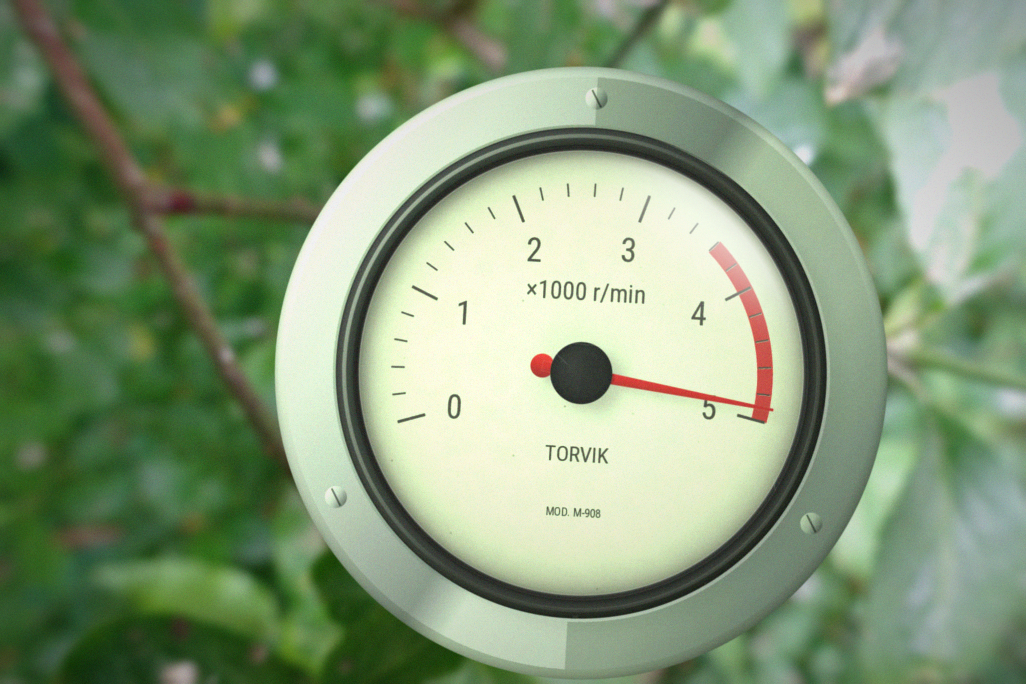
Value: 4900,rpm
